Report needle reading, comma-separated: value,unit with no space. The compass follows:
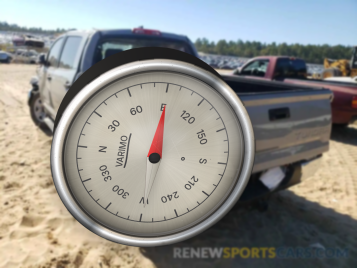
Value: 90,°
